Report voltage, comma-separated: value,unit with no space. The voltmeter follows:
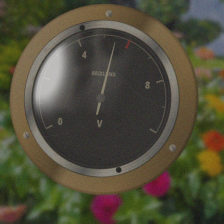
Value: 5.5,V
